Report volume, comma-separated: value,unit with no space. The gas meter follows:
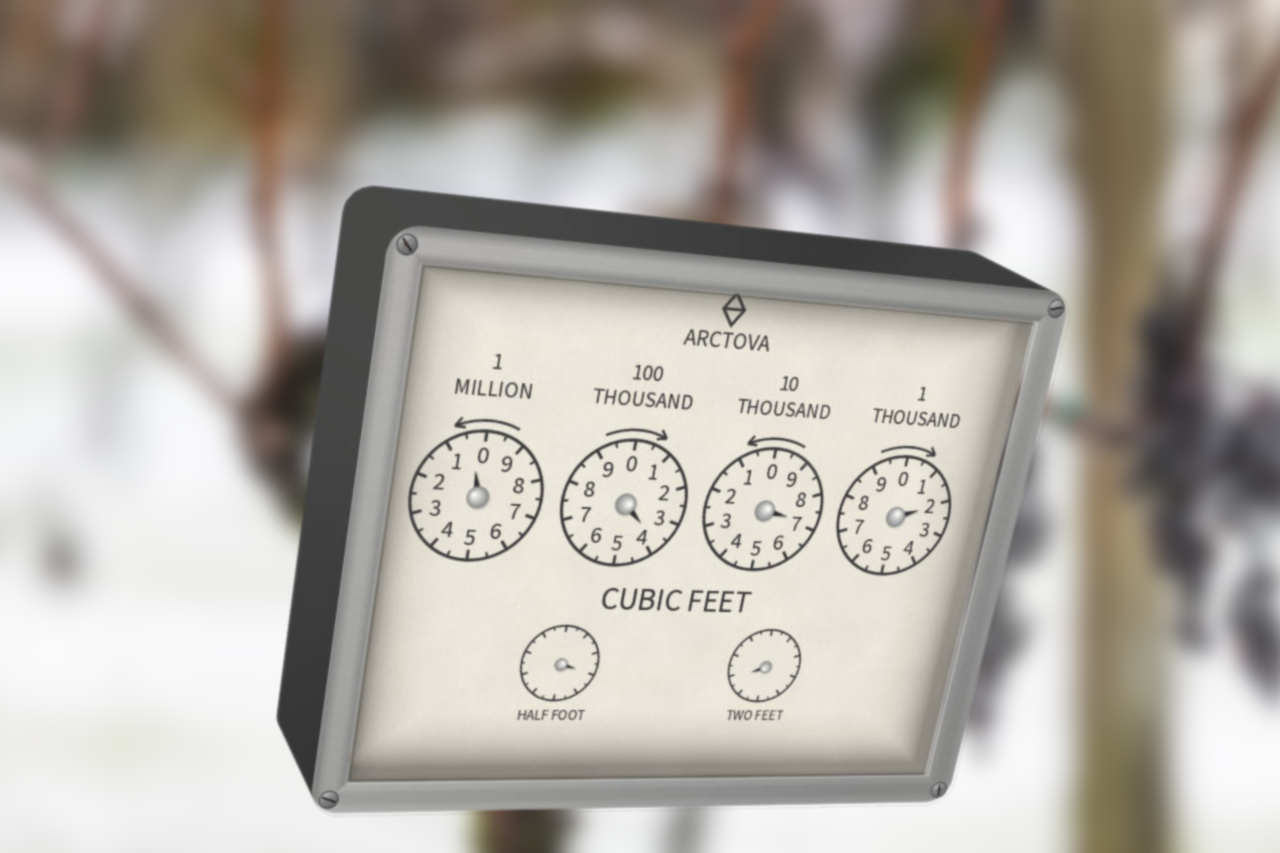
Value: 37200,ft³
